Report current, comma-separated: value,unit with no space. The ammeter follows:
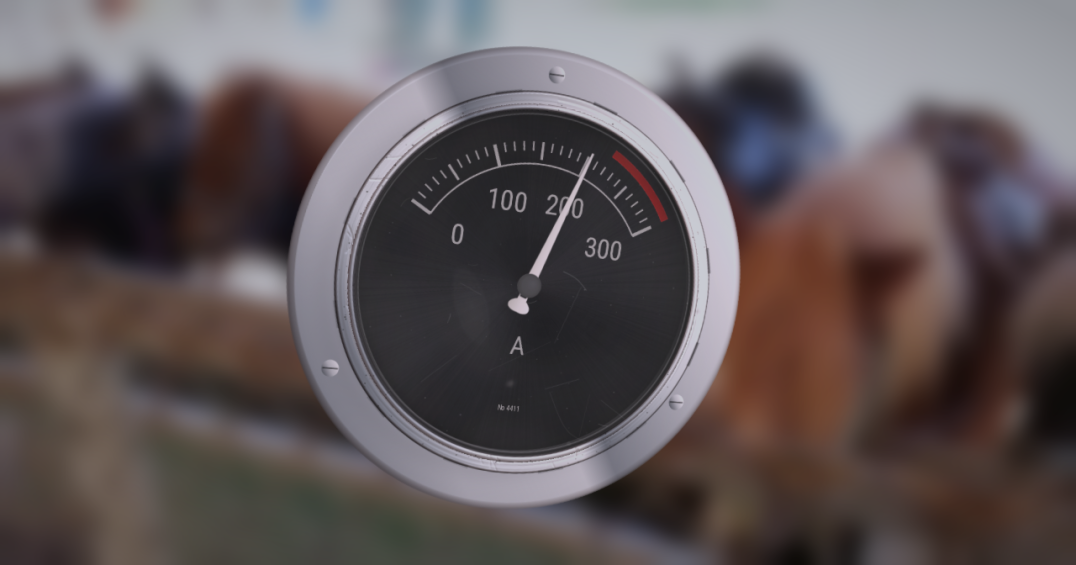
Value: 200,A
